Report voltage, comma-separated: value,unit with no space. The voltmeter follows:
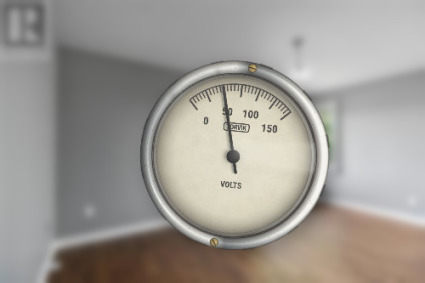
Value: 50,V
